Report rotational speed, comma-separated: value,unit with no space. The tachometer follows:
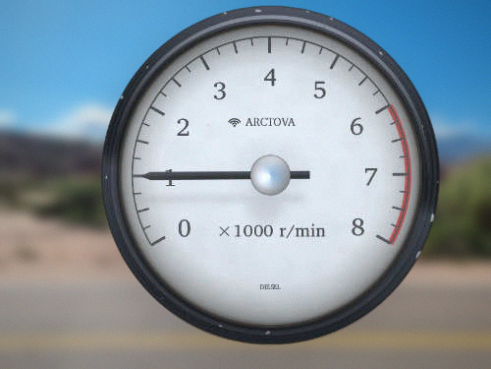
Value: 1000,rpm
